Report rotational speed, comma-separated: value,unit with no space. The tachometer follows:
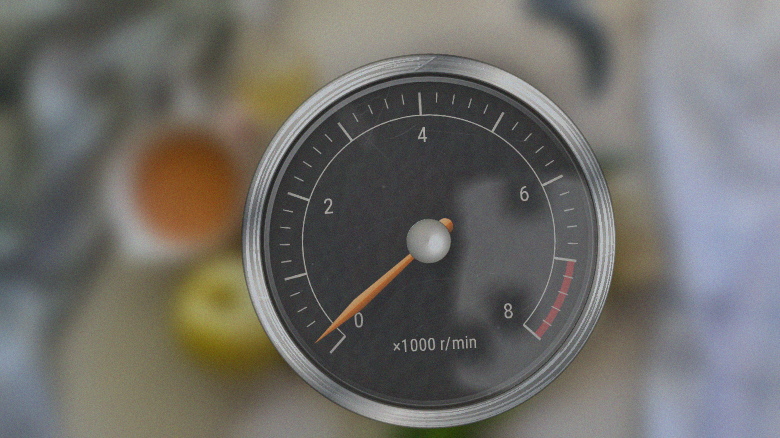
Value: 200,rpm
